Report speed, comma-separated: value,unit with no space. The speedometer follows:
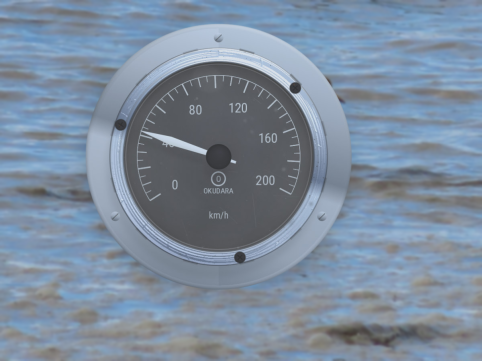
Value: 42.5,km/h
